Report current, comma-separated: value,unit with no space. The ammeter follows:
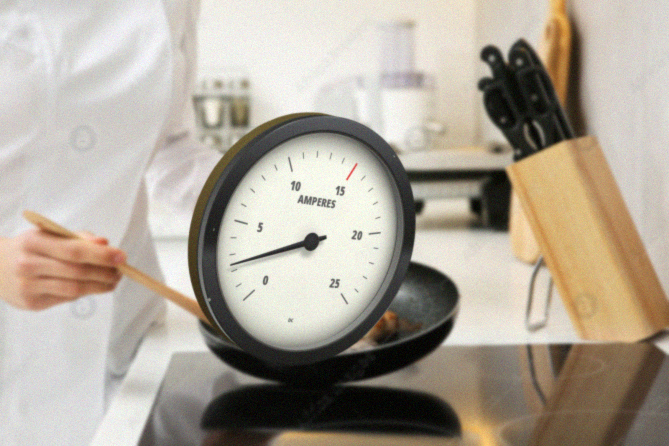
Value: 2.5,A
